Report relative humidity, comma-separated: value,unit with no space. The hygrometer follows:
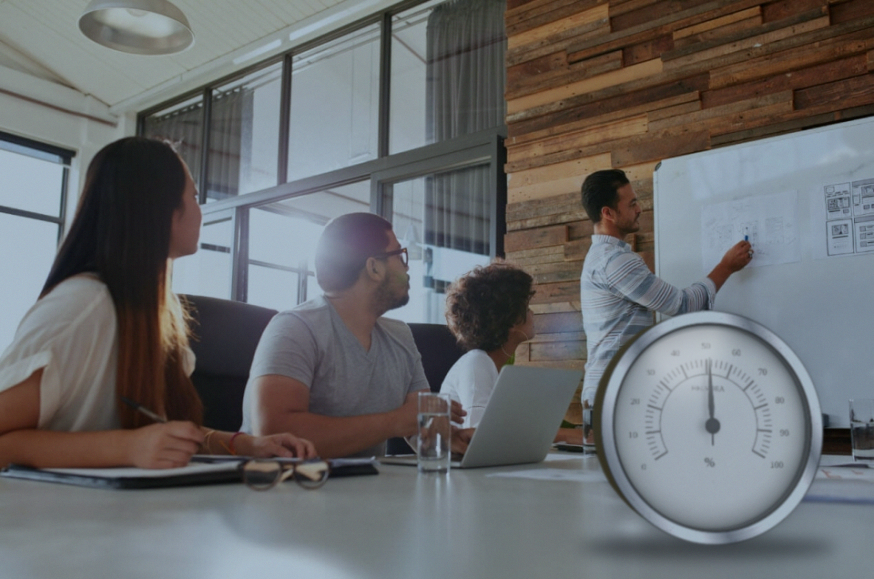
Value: 50,%
